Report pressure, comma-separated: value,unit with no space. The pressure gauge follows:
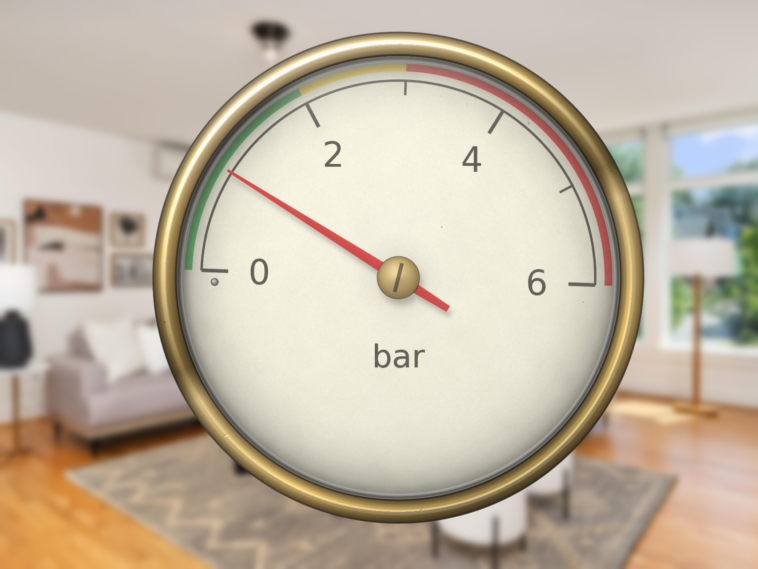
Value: 1,bar
